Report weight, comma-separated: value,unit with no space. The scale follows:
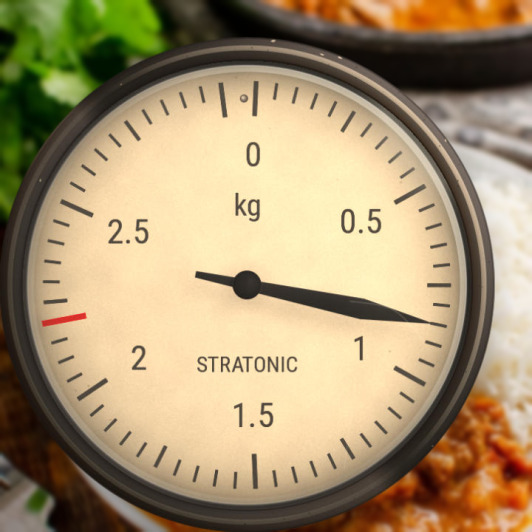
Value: 0.85,kg
